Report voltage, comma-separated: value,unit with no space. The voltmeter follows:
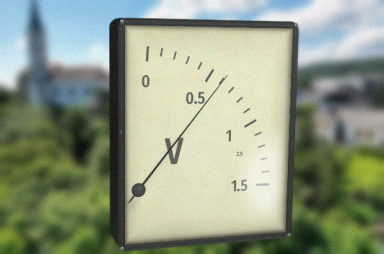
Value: 0.6,V
